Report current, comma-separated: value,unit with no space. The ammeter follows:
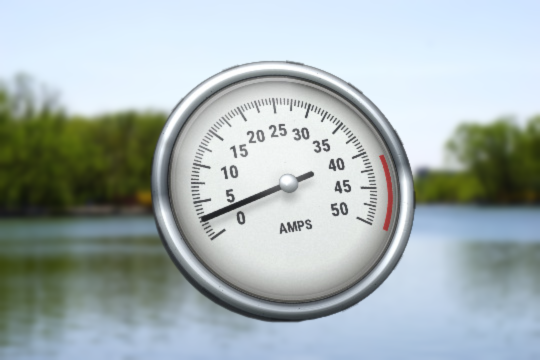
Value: 2.5,A
